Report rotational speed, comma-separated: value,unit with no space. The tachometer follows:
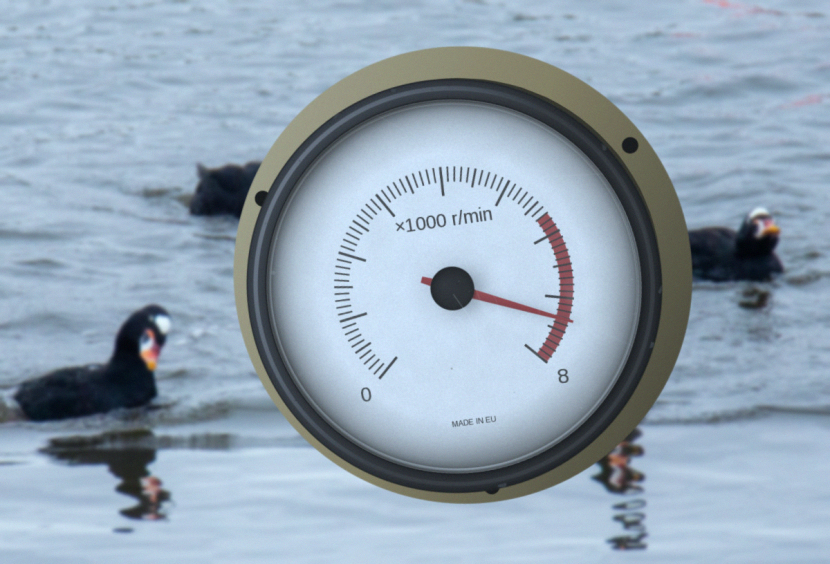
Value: 7300,rpm
